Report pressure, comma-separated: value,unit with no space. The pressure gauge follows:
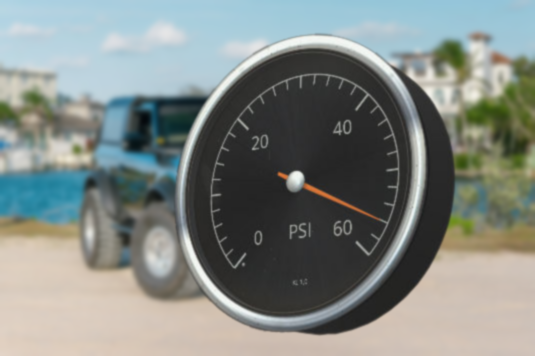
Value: 56,psi
